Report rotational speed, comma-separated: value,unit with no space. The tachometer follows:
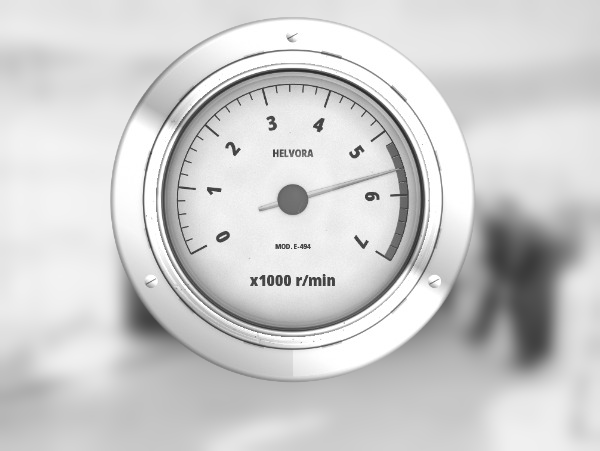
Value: 5600,rpm
